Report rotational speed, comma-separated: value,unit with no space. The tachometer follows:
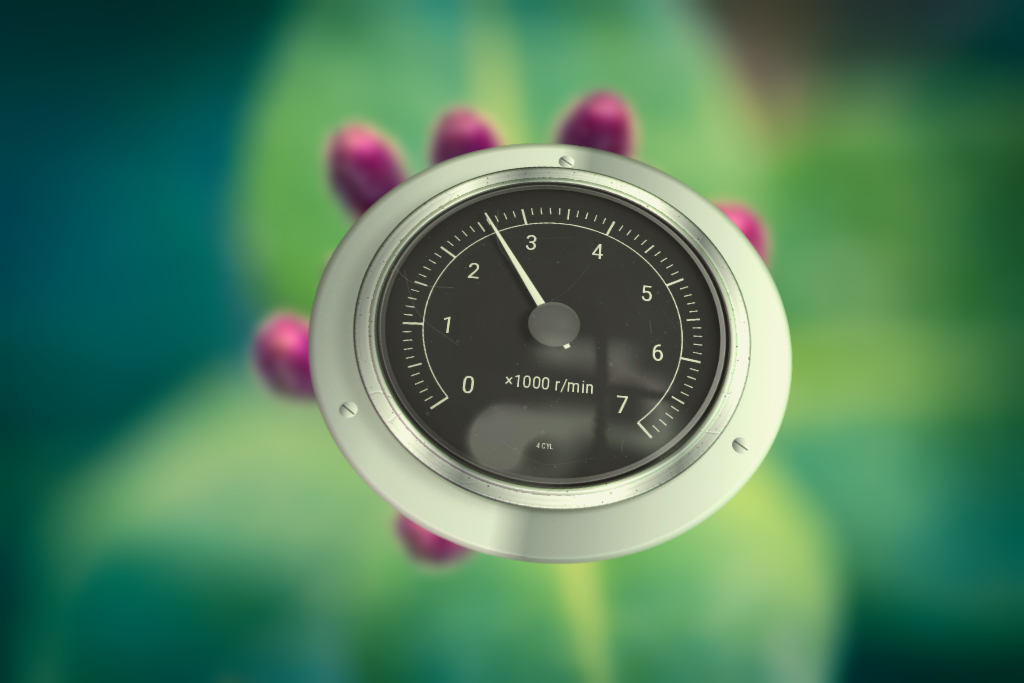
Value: 2600,rpm
